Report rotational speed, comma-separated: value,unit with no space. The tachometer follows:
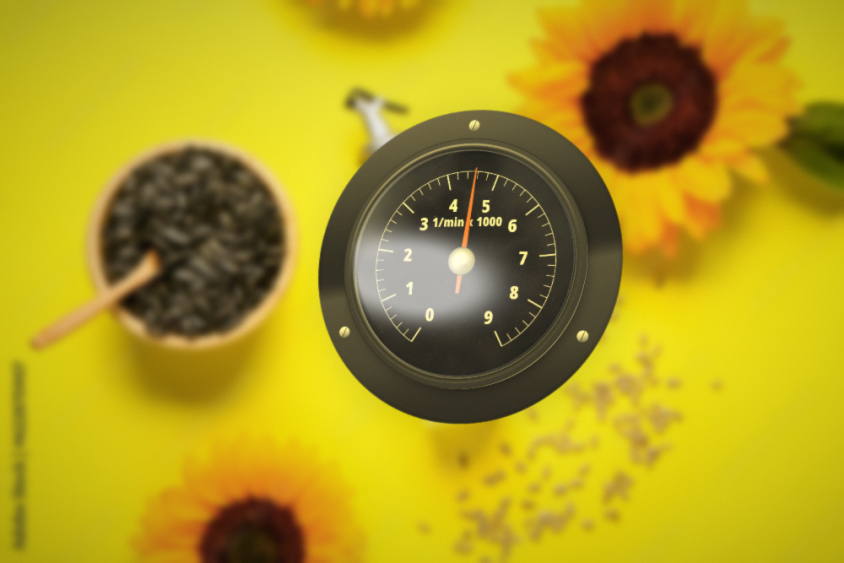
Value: 4600,rpm
